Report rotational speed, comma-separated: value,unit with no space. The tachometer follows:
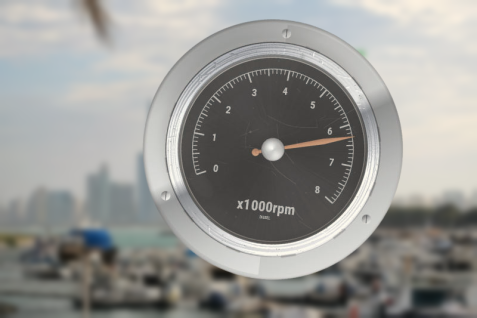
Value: 6300,rpm
